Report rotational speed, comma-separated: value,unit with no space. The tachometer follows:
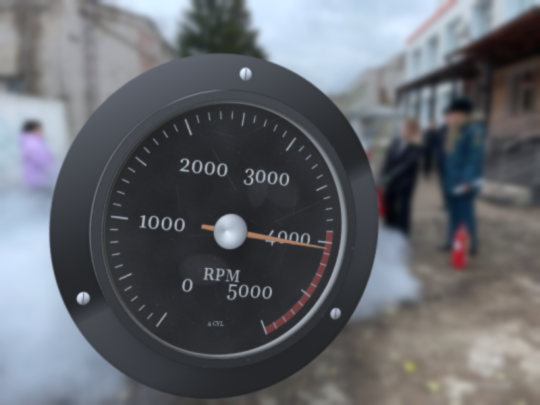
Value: 4050,rpm
